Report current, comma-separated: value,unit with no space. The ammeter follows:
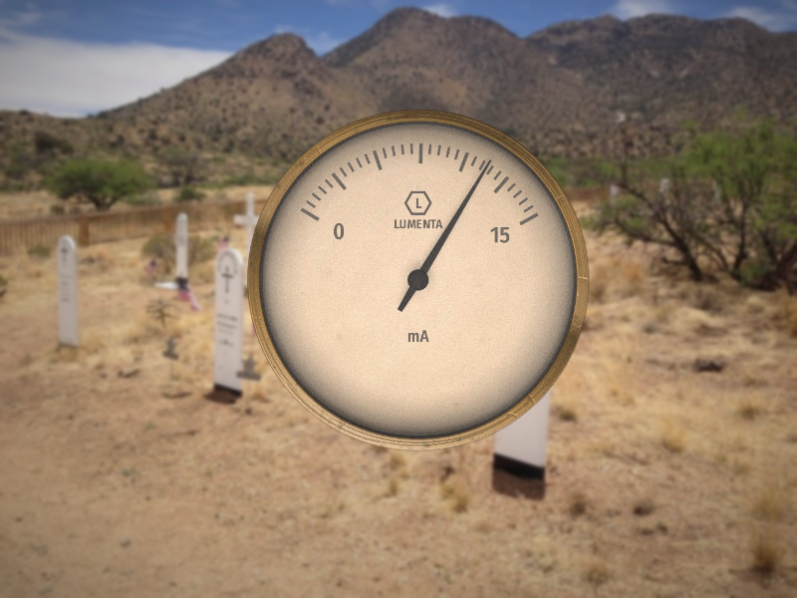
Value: 11.25,mA
